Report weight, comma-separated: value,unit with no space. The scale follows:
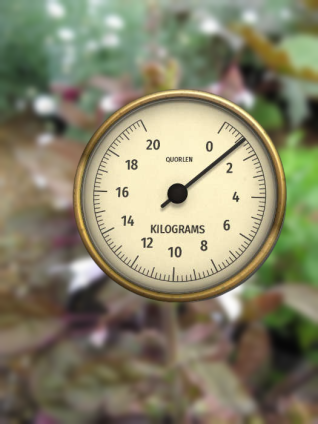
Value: 1.2,kg
